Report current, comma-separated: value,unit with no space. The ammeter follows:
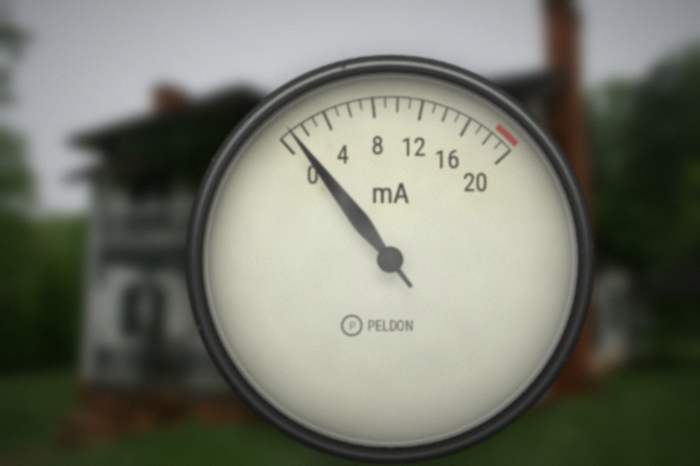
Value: 1,mA
